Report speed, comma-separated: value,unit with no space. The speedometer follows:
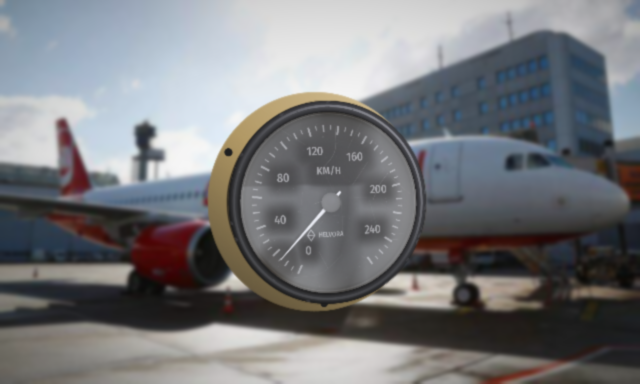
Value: 15,km/h
